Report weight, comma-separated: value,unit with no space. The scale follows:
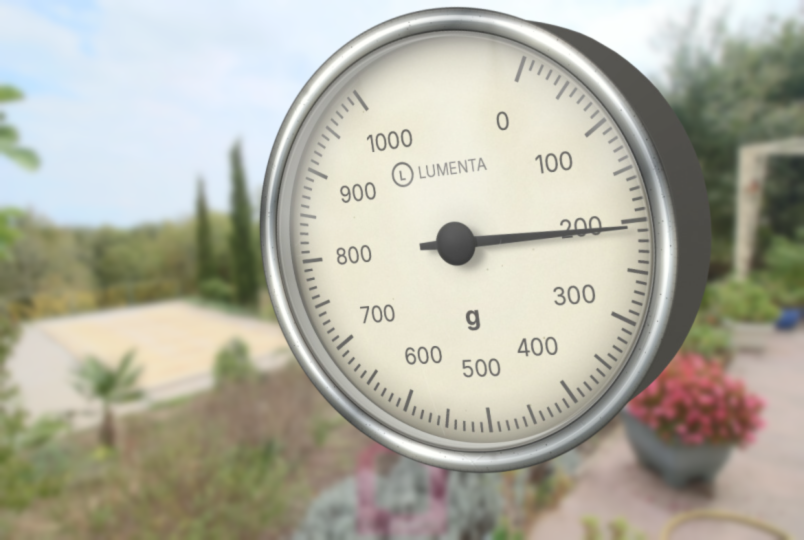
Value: 205,g
